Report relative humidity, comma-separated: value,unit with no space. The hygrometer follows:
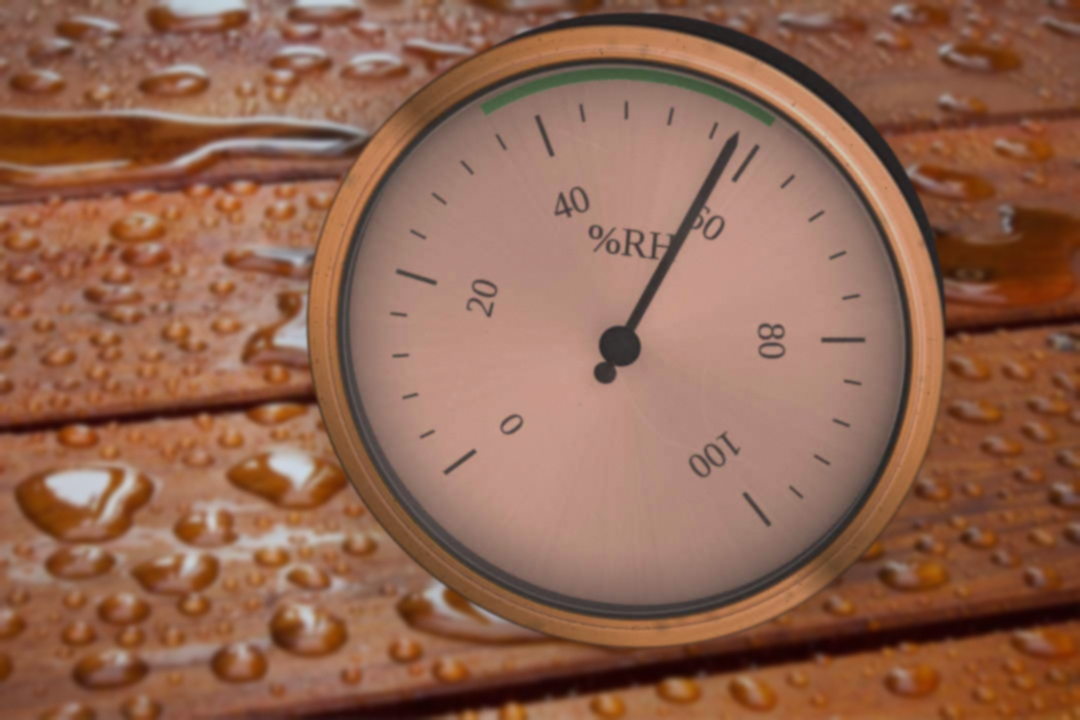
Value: 58,%
